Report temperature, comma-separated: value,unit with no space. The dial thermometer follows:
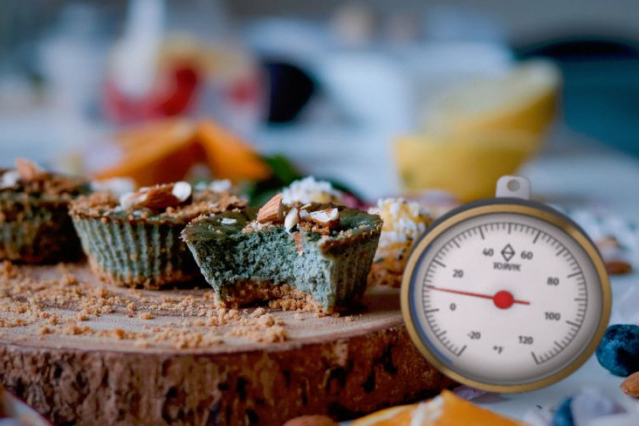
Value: 10,°F
